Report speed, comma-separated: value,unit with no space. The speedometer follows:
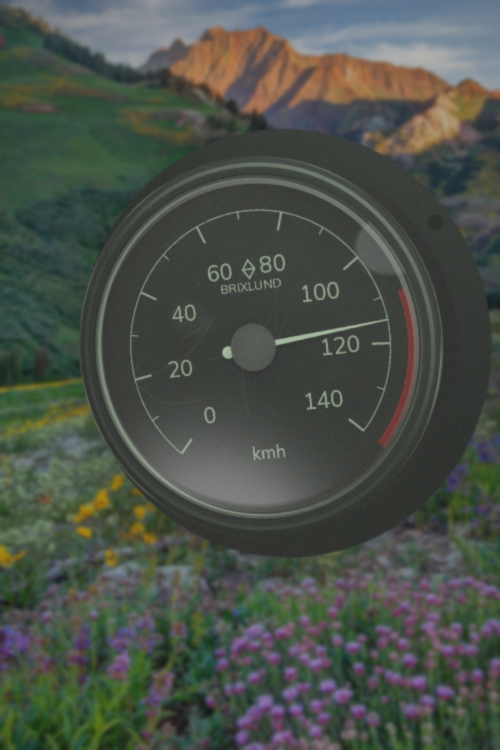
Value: 115,km/h
